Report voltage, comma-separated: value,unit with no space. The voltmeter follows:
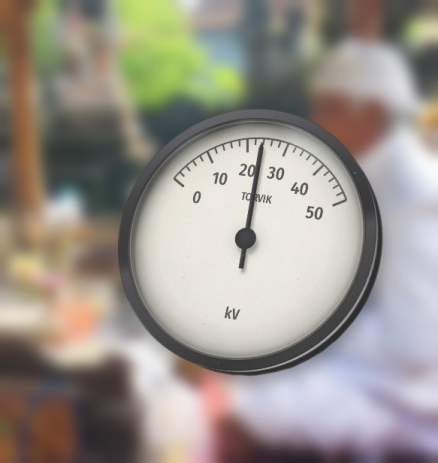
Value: 24,kV
